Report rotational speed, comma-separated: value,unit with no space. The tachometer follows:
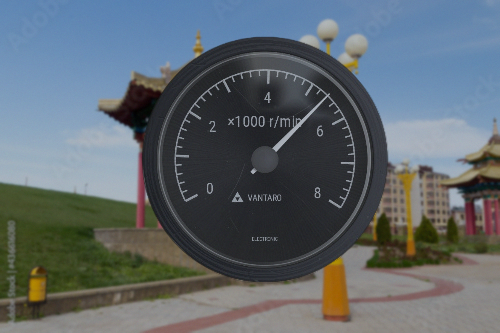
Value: 5400,rpm
